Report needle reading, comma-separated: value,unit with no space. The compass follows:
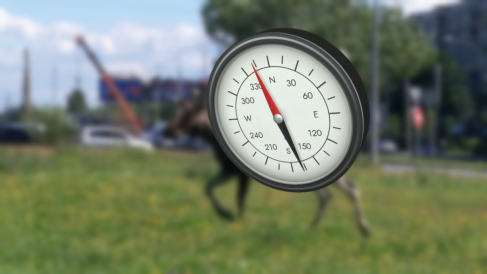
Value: 345,°
